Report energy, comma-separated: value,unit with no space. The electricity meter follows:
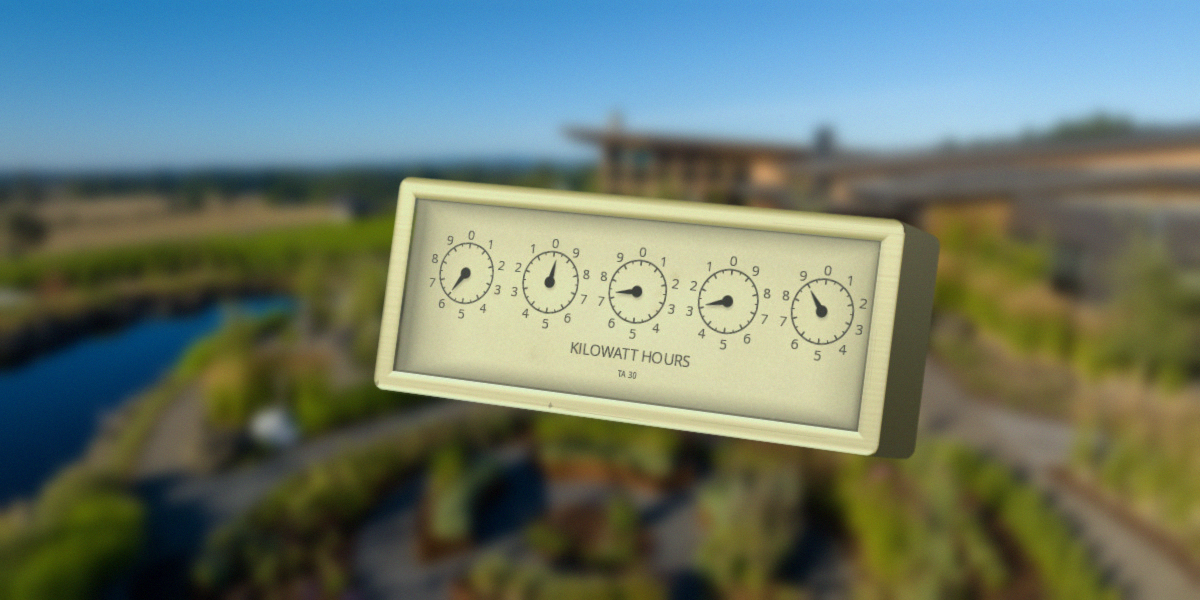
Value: 59729,kWh
